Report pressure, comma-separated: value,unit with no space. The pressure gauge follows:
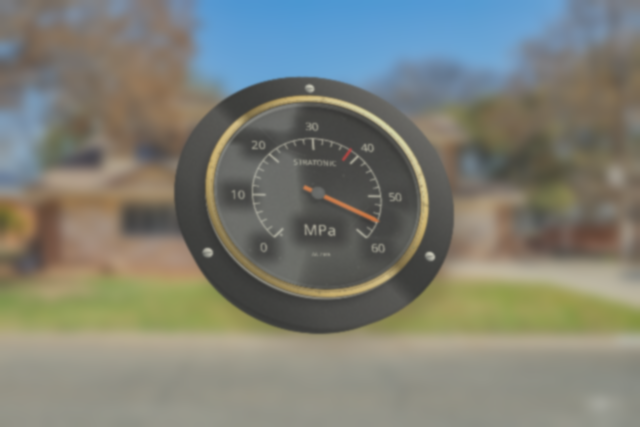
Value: 56,MPa
